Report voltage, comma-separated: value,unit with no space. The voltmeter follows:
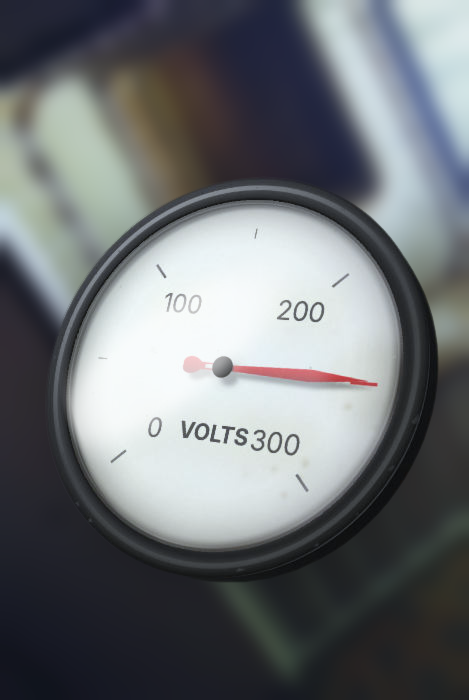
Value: 250,V
